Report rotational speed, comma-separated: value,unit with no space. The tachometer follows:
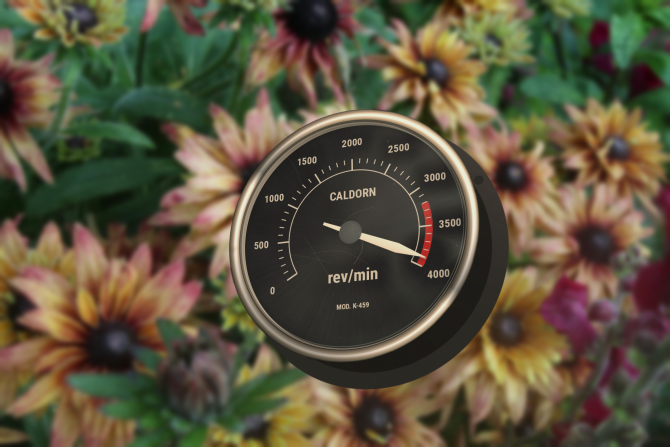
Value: 3900,rpm
